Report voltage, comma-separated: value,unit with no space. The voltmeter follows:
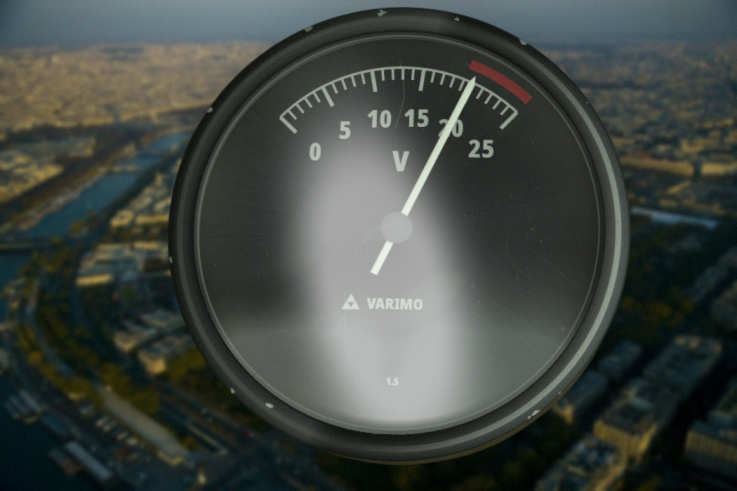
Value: 20,V
